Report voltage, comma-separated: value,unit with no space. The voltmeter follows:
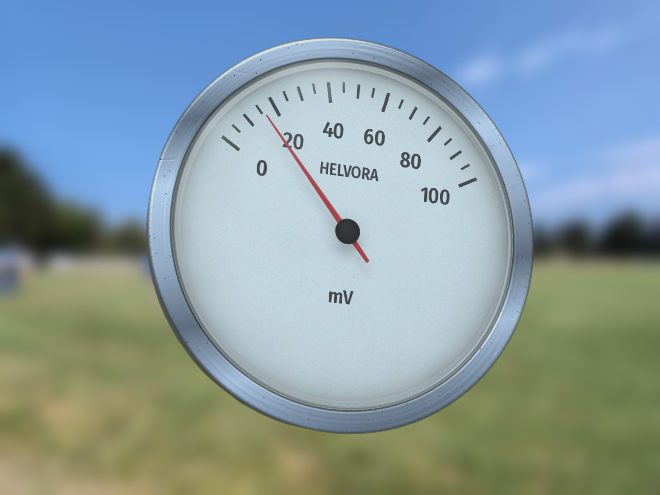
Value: 15,mV
